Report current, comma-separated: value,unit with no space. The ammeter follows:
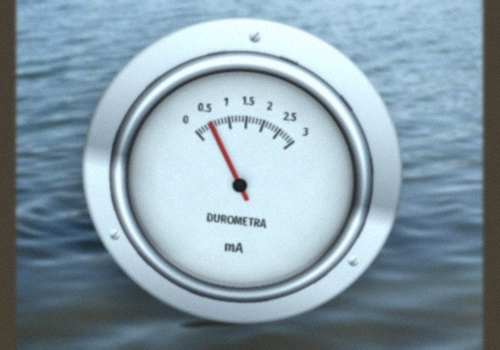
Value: 0.5,mA
